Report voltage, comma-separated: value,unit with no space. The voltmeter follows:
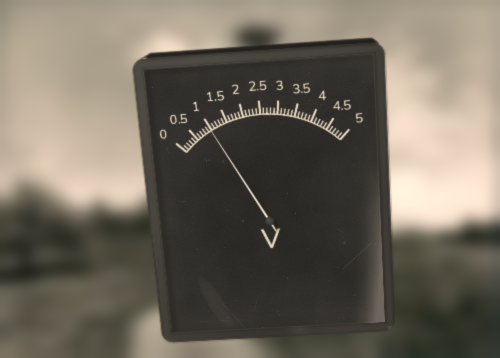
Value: 1,V
